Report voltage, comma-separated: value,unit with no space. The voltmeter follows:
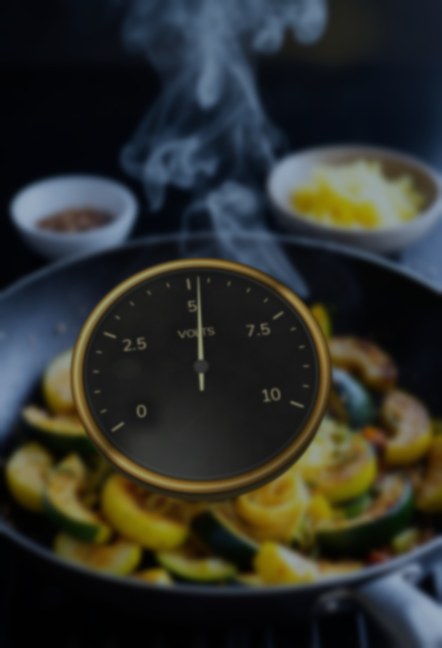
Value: 5.25,V
